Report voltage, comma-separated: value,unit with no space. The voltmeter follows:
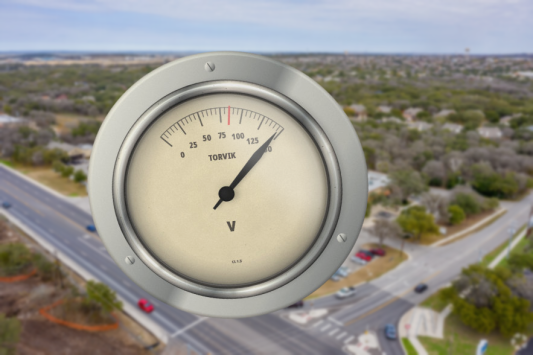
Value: 145,V
